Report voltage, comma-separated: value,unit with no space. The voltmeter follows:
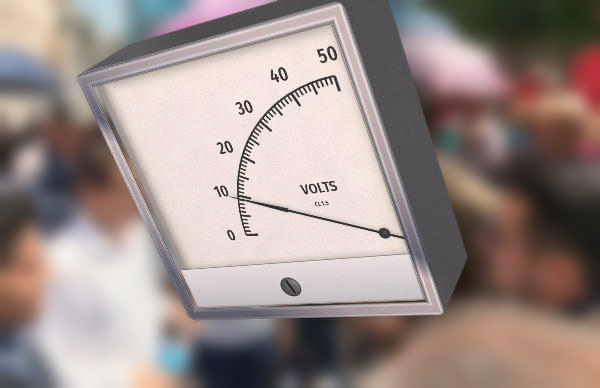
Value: 10,V
